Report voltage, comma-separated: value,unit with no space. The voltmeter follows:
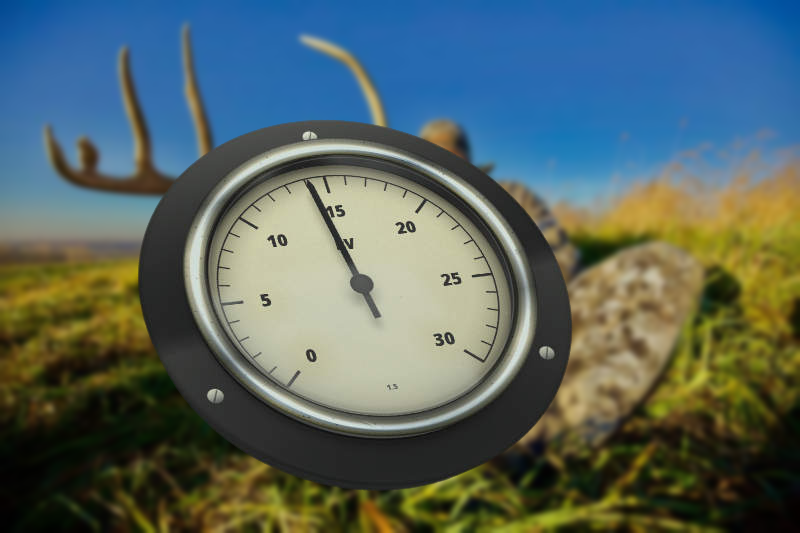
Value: 14,kV
